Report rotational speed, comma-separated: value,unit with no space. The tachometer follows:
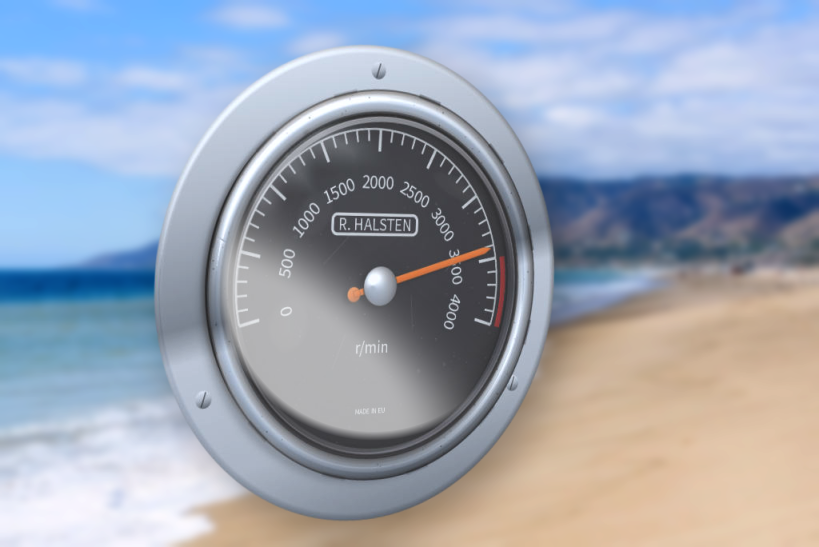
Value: 3400,rpm
